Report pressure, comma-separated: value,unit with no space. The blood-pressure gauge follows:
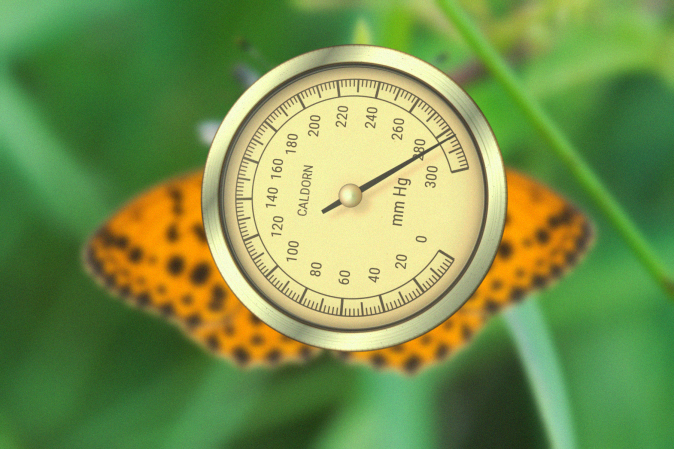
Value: 284,mmHg
